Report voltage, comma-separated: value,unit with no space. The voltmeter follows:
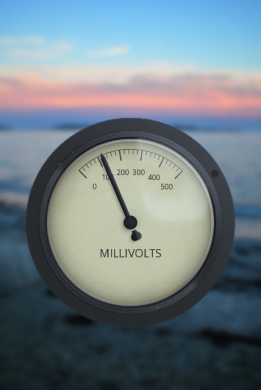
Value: 120,mV
